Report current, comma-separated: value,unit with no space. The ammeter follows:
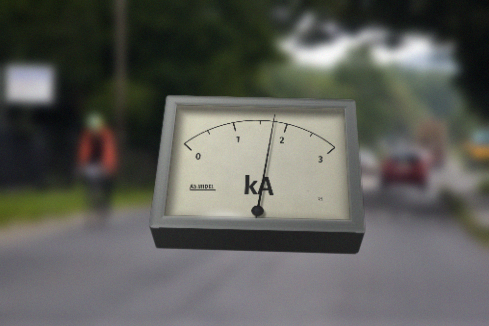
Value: 1.75,kA
